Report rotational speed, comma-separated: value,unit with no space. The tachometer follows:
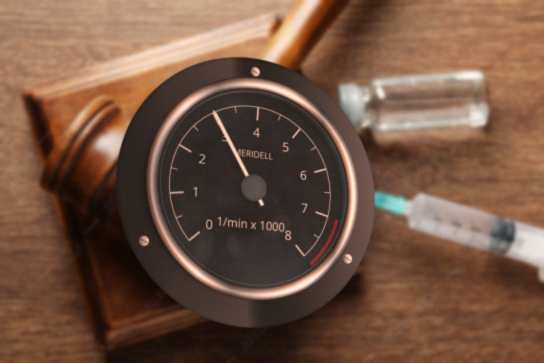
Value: 3000,rpm
